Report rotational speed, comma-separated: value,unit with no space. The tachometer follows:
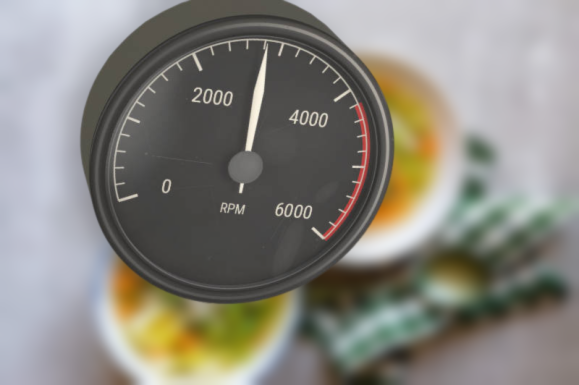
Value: 2800,rpm
